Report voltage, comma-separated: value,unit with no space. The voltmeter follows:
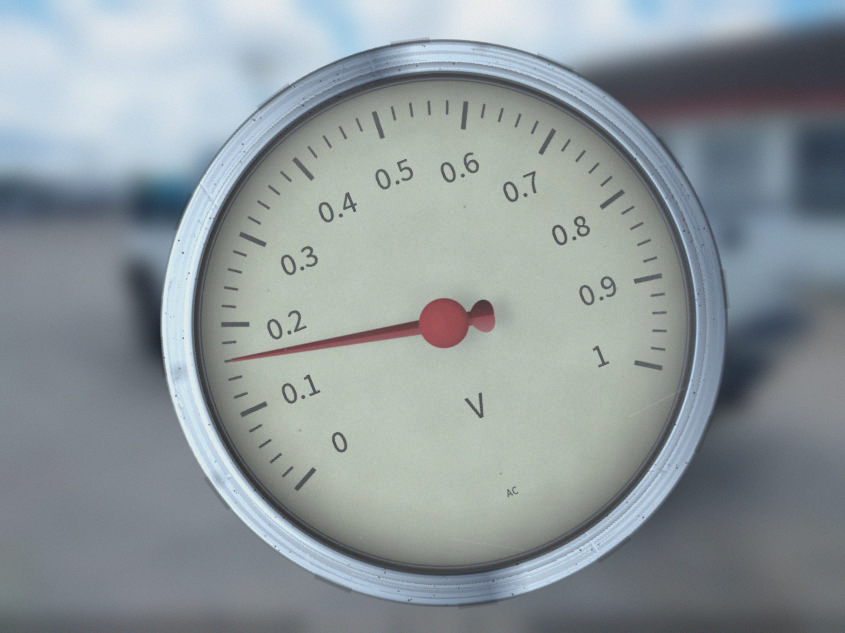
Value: 0.16,V
